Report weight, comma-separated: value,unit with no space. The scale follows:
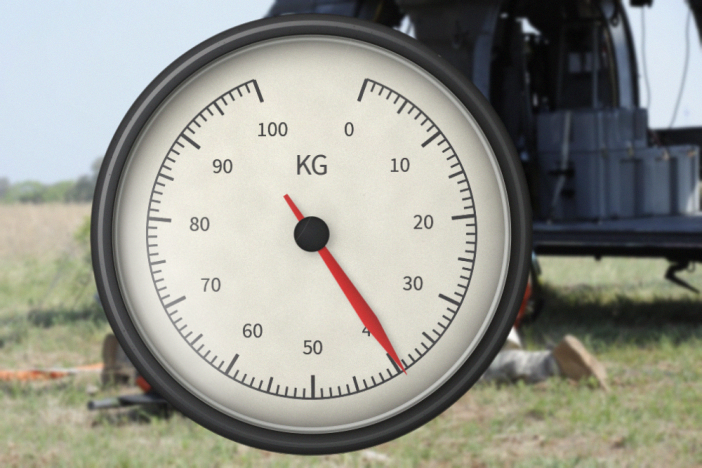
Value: 39.5,kg
